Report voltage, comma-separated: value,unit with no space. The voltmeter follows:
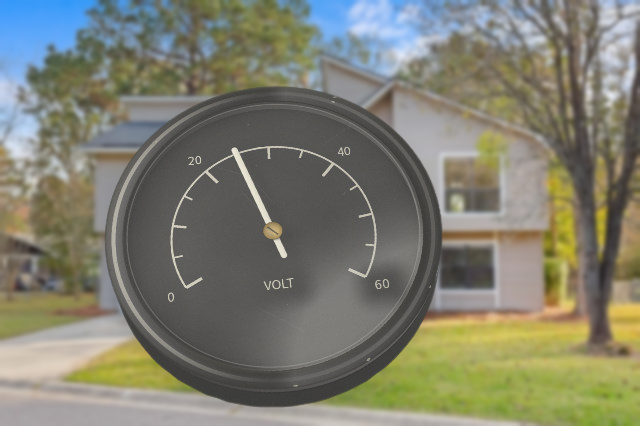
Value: 25,V
